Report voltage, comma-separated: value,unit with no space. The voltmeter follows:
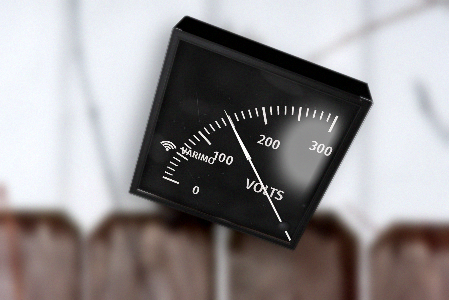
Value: 150,V
